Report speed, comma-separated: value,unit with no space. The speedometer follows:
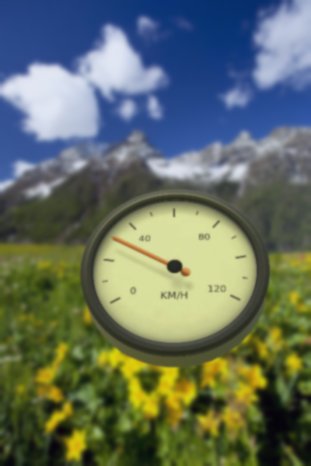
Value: 30,km/h
